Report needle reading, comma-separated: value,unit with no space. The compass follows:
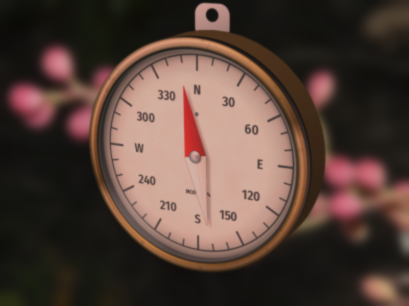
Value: 350,°
